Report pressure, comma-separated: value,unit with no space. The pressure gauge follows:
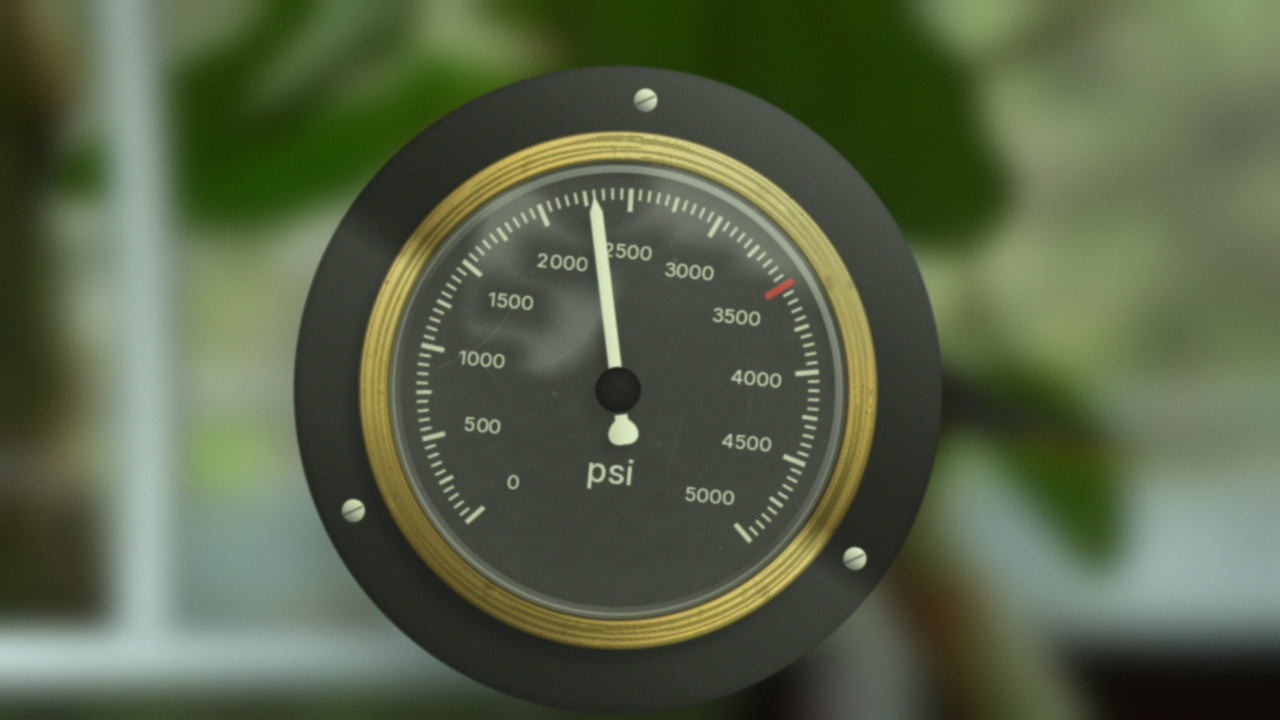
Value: 2300,psi
